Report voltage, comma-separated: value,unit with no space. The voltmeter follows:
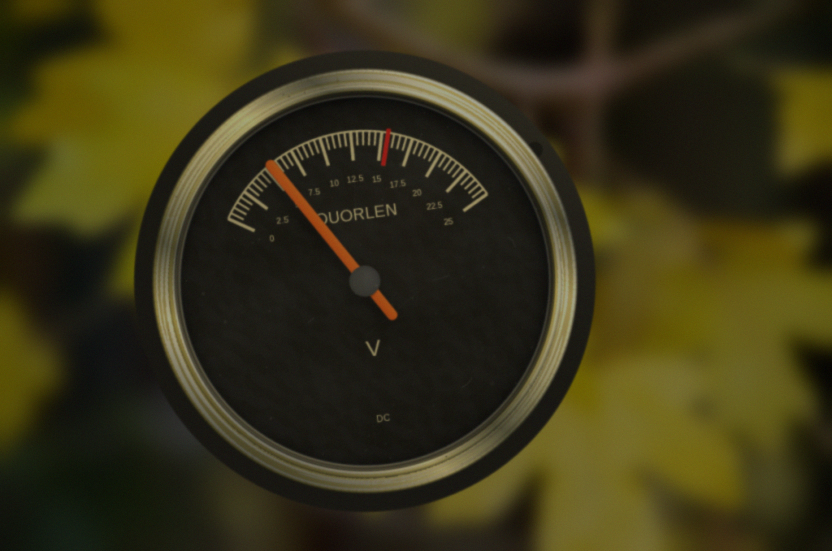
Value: 5.5,V
